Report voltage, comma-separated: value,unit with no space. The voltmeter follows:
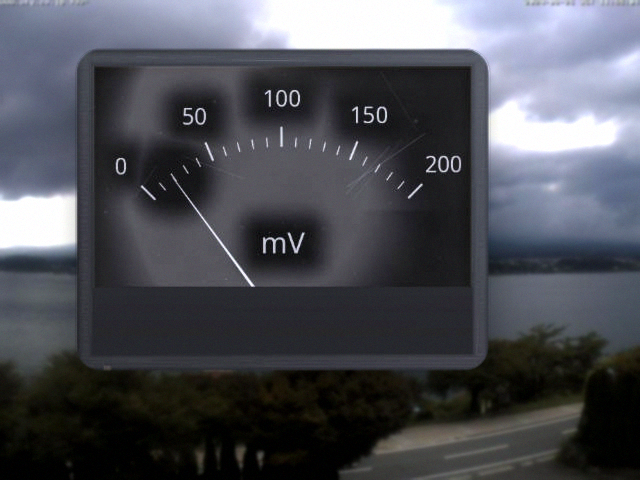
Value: 20,mV
